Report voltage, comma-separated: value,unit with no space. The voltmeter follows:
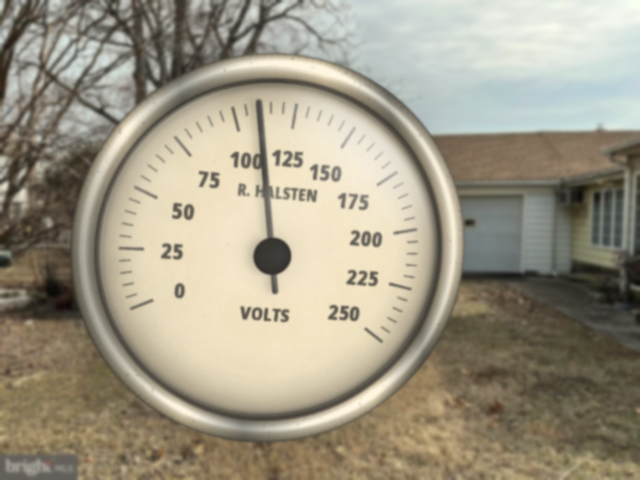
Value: 110,V
